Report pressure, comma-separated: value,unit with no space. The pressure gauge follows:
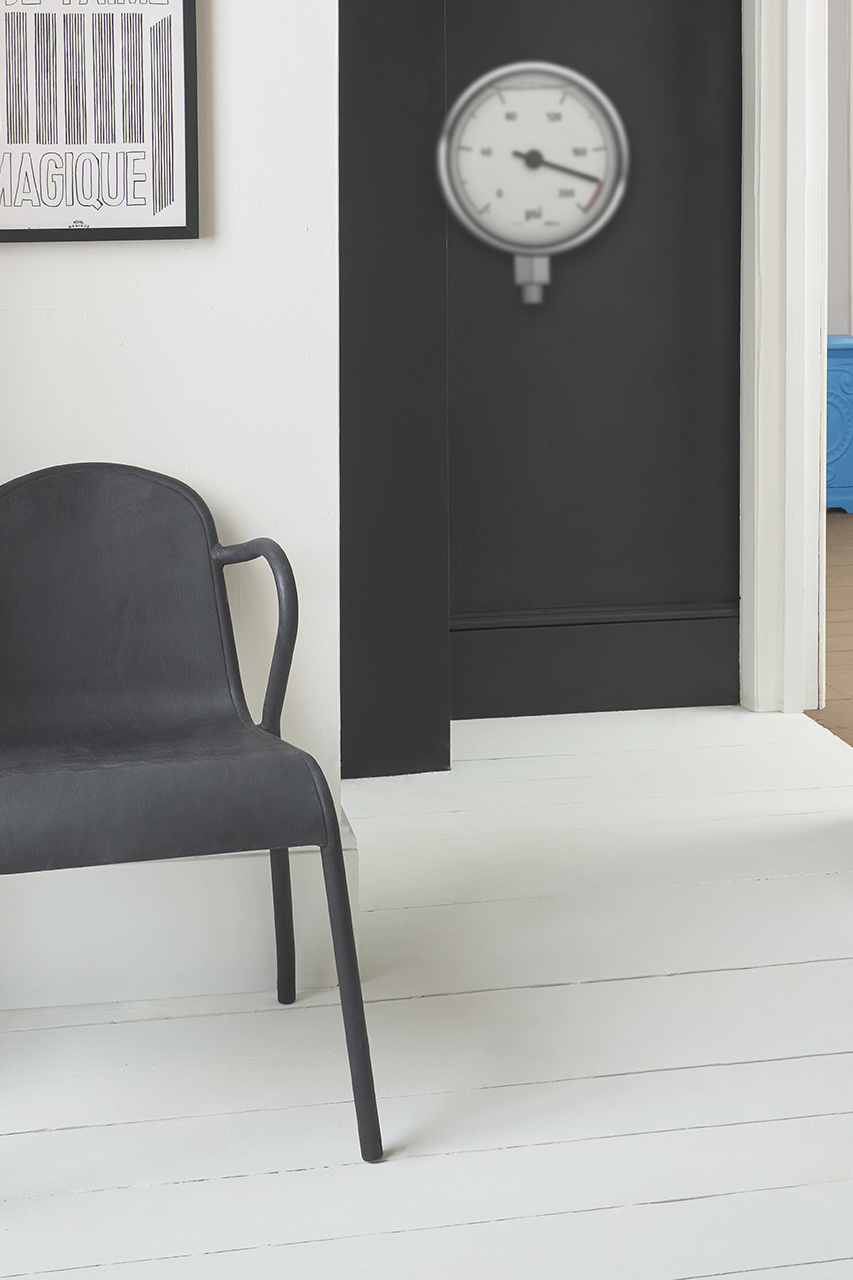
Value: 180,psi
